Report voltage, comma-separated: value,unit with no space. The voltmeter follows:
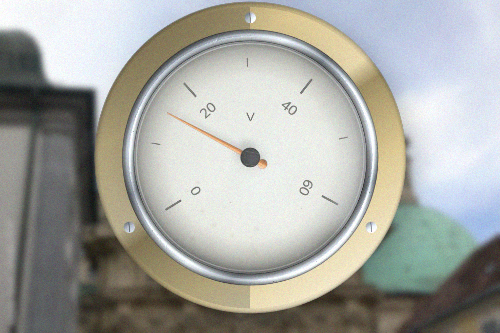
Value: 15,V
